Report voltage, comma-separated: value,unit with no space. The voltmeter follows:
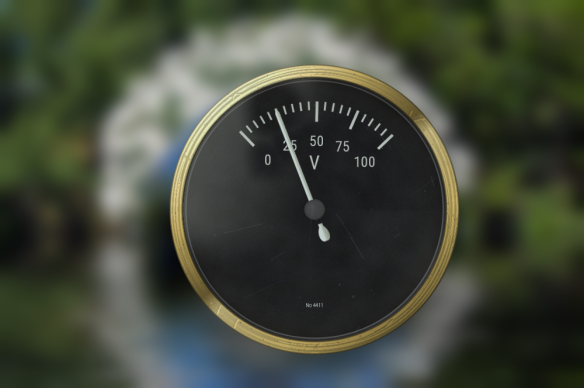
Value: 25,V
